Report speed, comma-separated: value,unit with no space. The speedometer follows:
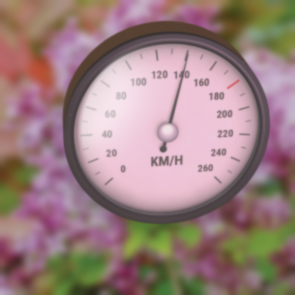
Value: 140,km/h
